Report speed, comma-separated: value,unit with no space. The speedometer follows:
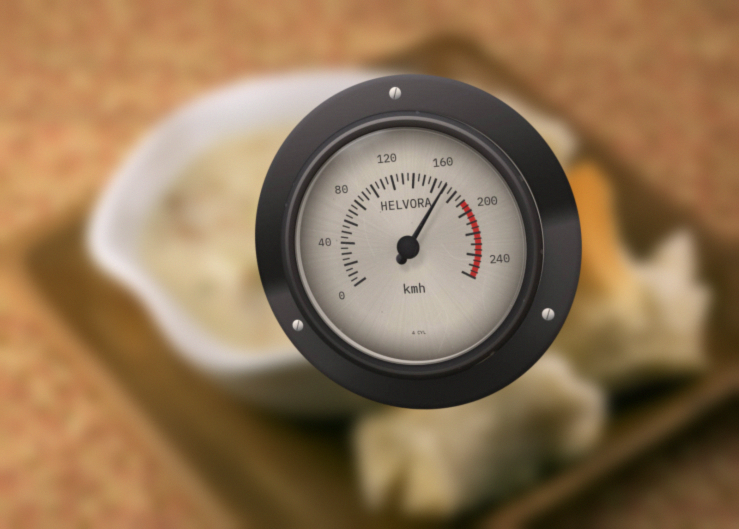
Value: 170,km/h
